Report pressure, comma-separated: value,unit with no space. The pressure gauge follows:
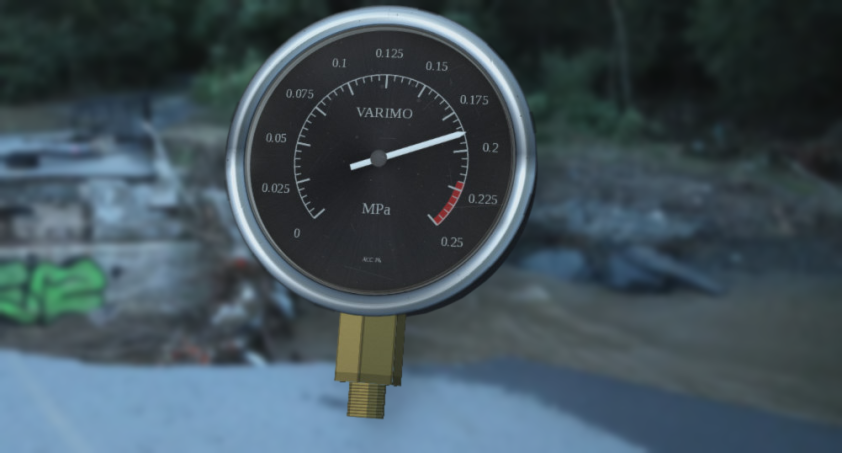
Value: 0.19,MPa
